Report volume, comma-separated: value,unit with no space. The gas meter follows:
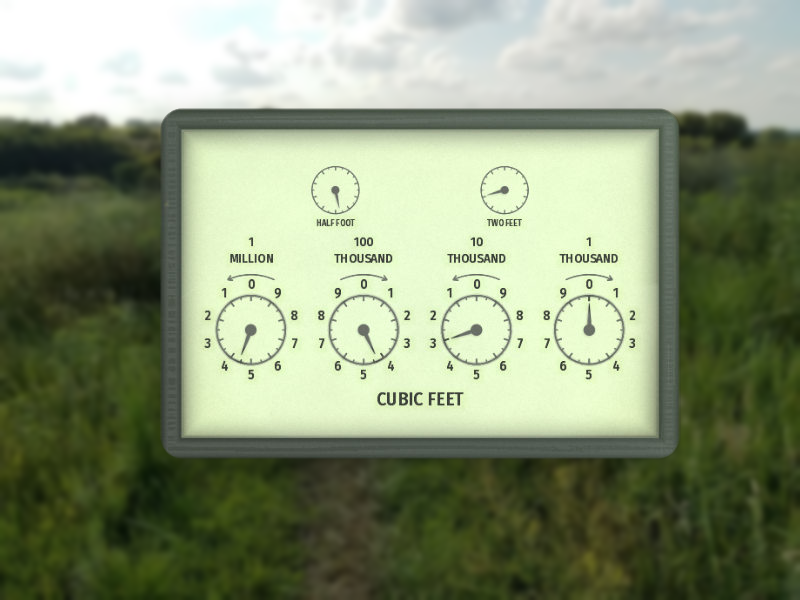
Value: 443000,ft³
